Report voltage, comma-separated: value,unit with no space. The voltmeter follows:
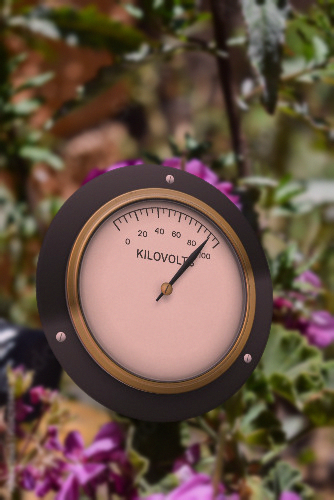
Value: 90,kV
